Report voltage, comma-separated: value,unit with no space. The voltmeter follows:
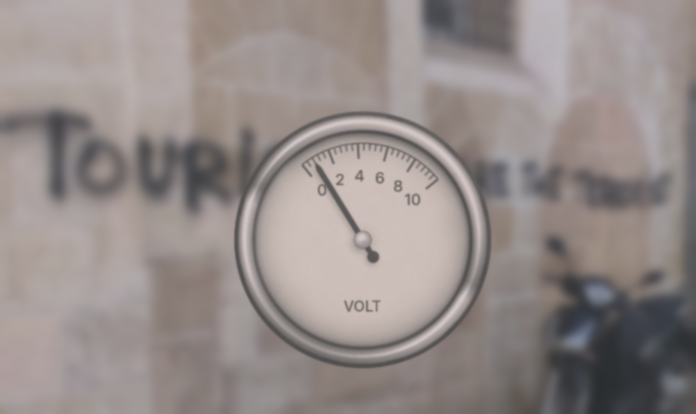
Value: 0.8,V
